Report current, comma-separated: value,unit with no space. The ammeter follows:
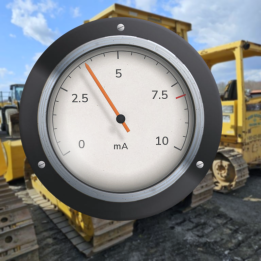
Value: 3.75,mA
